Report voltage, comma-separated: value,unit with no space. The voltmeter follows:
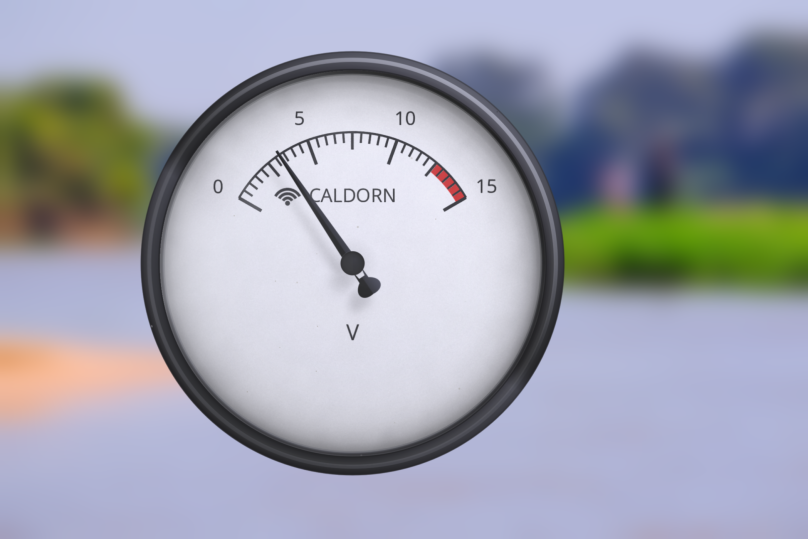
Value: 3.25,V
